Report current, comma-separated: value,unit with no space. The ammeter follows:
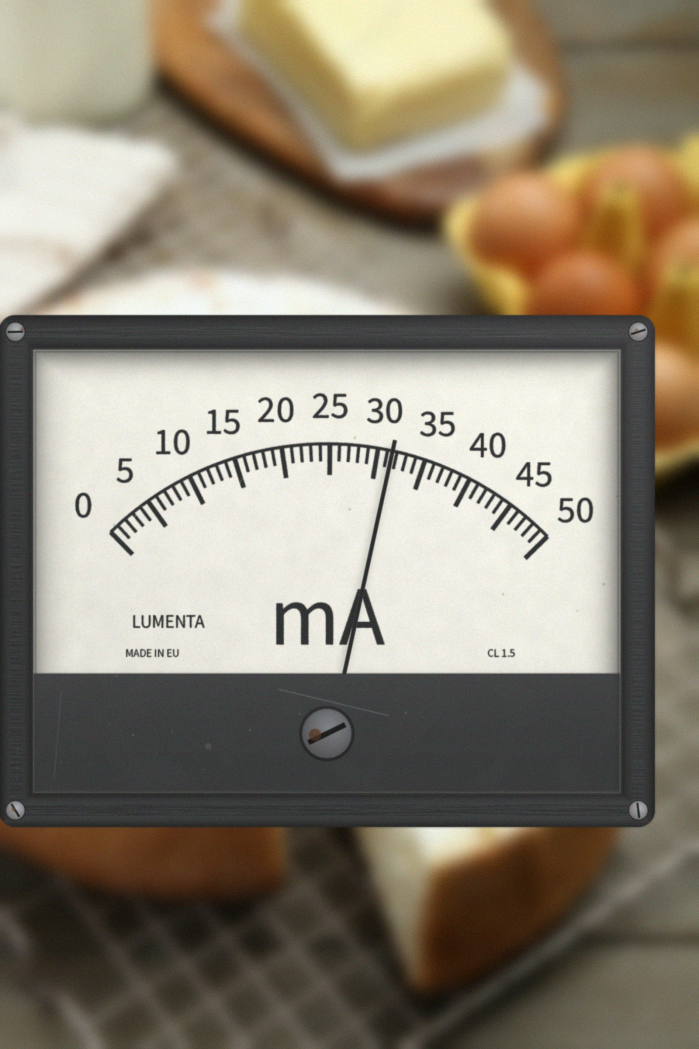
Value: 31.5,mA
